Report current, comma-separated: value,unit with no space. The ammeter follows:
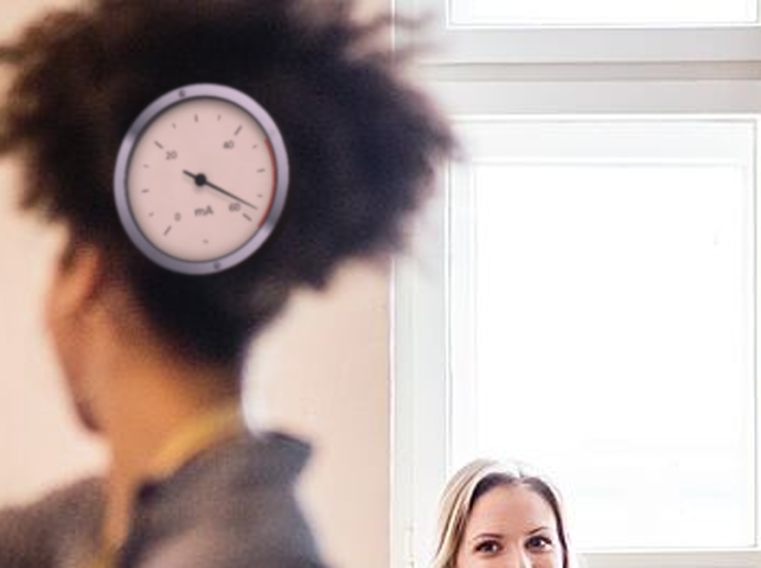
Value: 57.5,mA
